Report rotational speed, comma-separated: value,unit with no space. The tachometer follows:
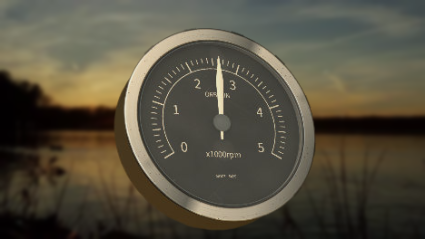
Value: 2600,rpm
